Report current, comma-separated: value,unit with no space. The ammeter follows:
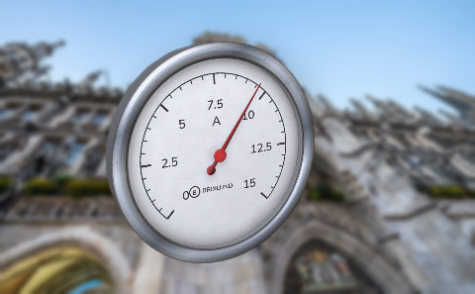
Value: 9.5,A
